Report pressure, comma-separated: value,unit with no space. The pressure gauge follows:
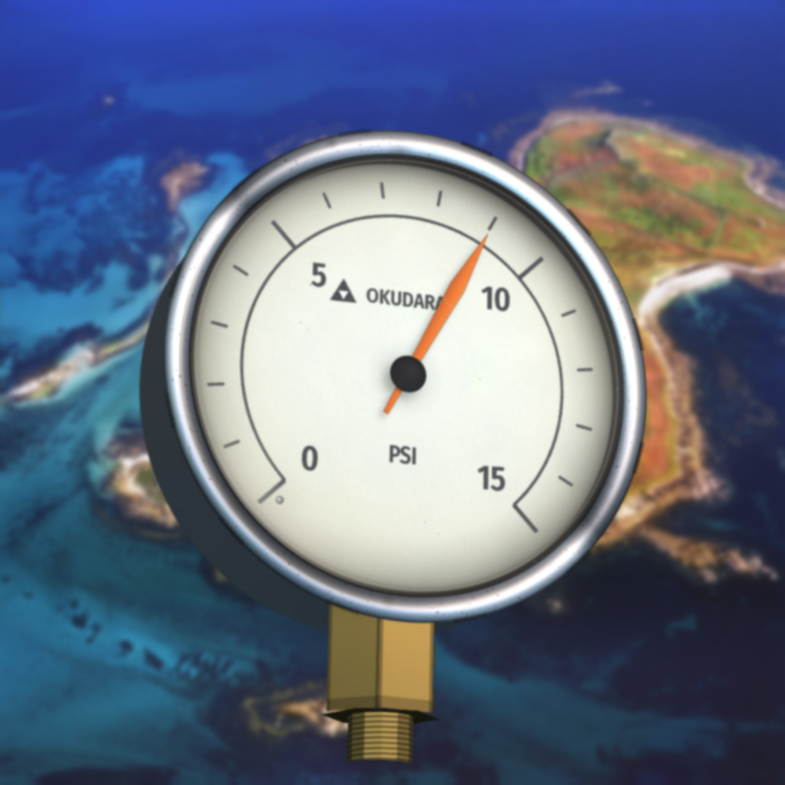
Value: 9,psi
